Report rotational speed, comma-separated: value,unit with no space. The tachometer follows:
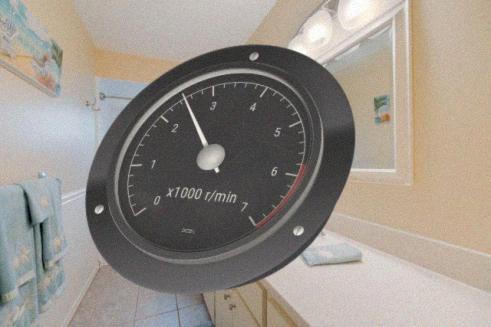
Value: 2500,rpm
